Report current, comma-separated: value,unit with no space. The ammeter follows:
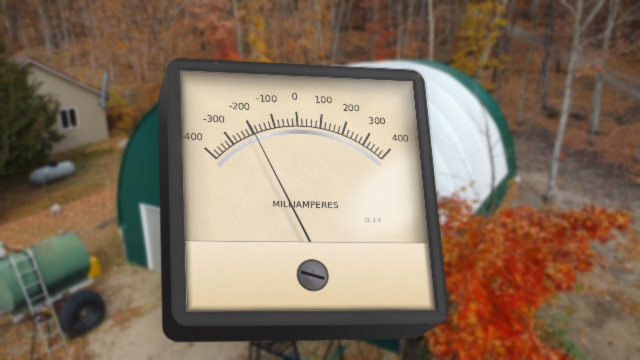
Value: -200,mA
